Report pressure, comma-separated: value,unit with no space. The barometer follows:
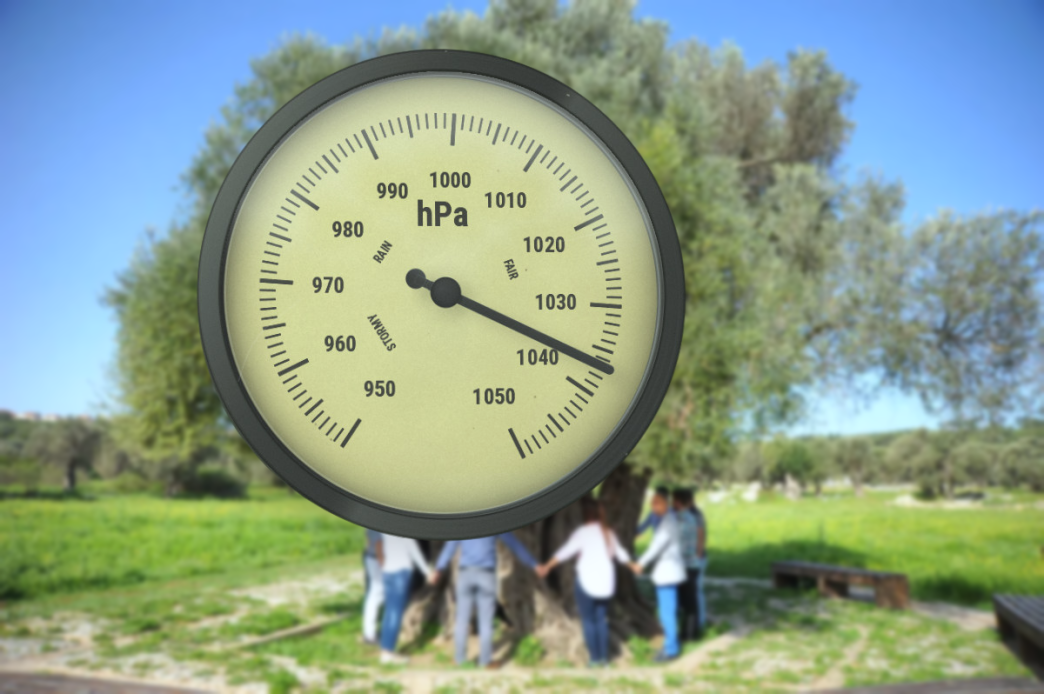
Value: 1037,hPa
